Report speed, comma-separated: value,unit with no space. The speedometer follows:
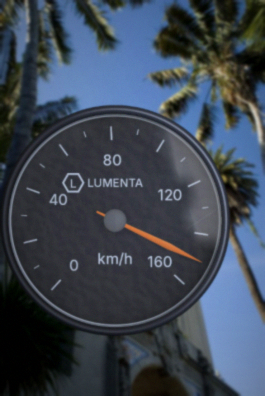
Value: 150,km/h
